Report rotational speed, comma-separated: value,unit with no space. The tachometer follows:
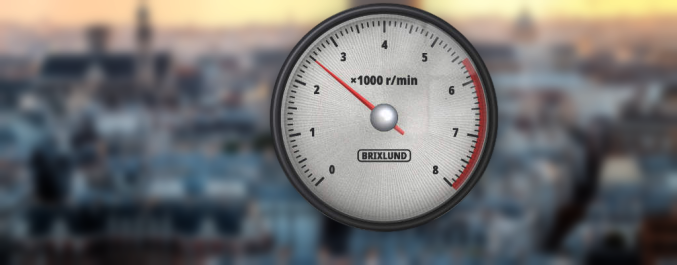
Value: 2500,rpm
